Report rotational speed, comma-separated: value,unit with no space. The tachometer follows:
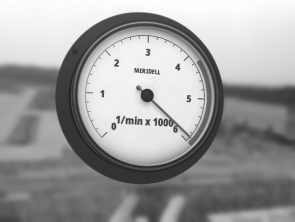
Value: 5900,rpm
